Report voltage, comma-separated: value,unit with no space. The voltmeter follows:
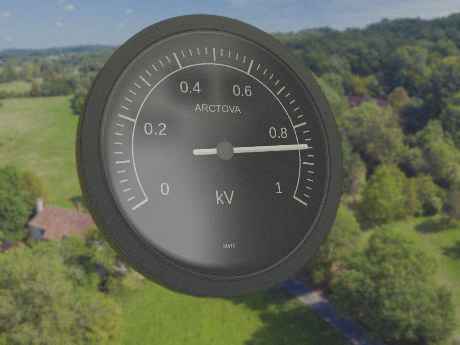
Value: 0.86,kV
